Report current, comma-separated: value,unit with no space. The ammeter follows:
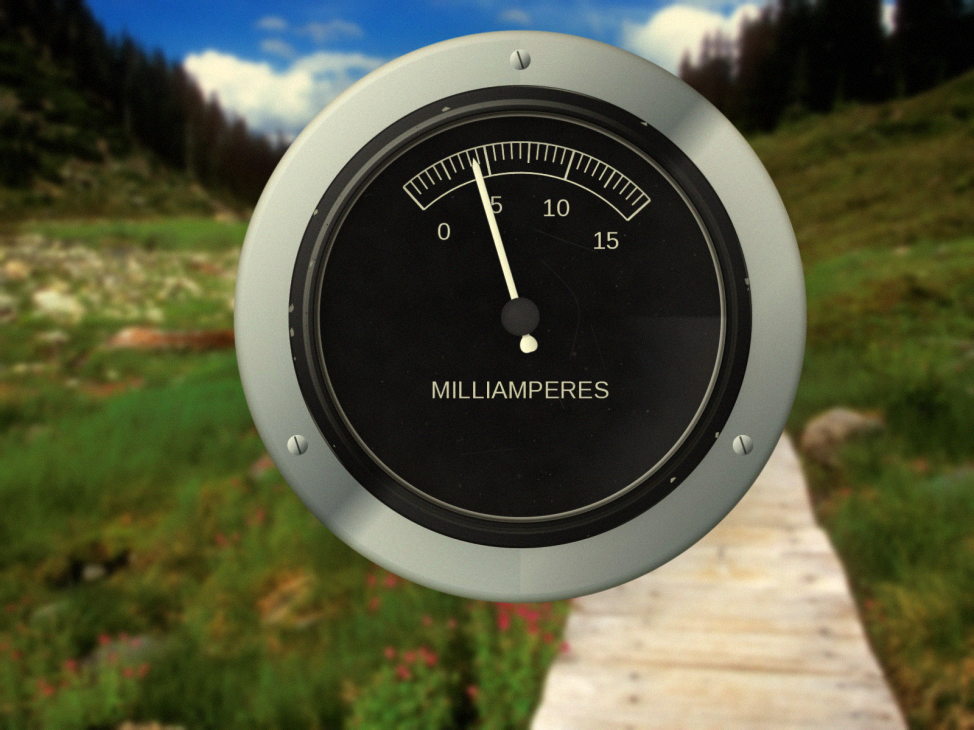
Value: 4.25,mA
